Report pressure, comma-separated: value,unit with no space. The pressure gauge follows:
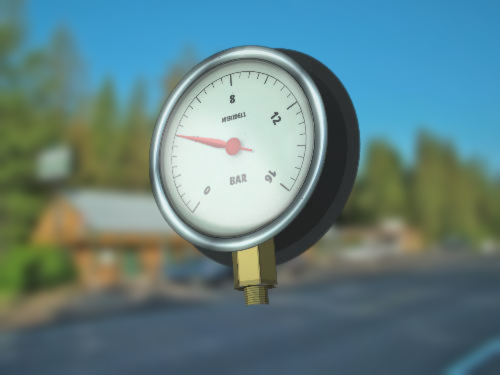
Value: 4,bar
